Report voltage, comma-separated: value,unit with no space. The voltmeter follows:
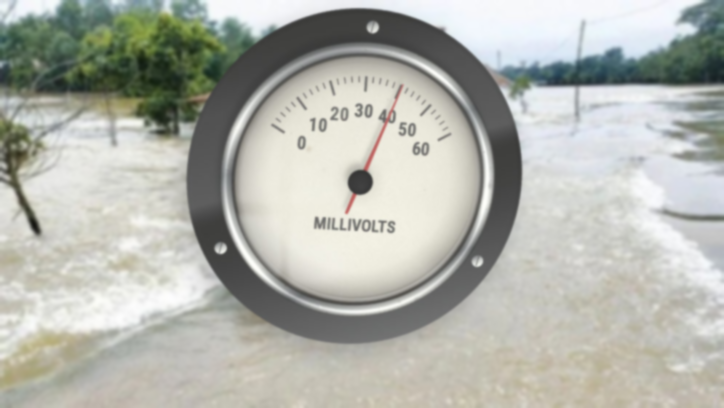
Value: 40,mV
